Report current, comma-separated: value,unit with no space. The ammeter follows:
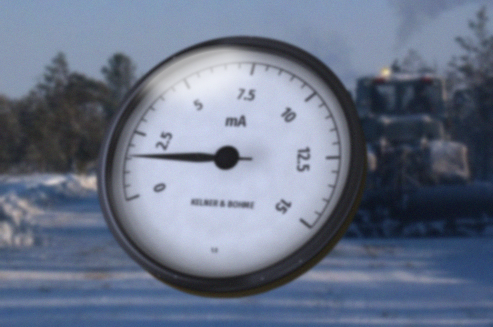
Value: 1.5,mA
